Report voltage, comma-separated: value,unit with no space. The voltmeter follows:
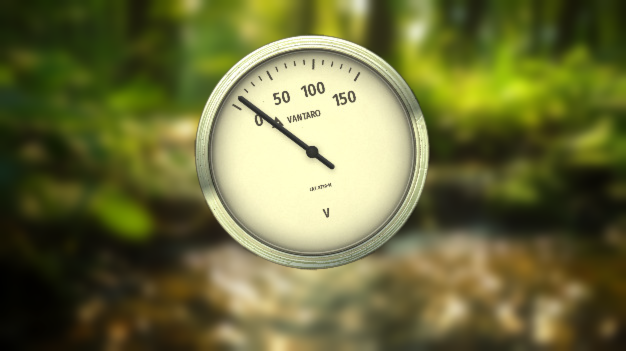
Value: 10,V
